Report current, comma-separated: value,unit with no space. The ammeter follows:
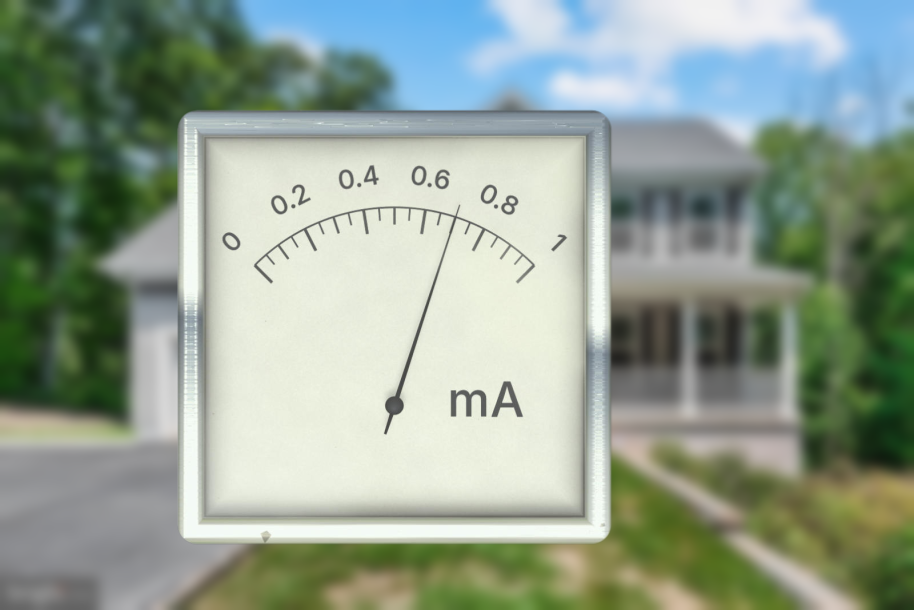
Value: 0.7,mA
